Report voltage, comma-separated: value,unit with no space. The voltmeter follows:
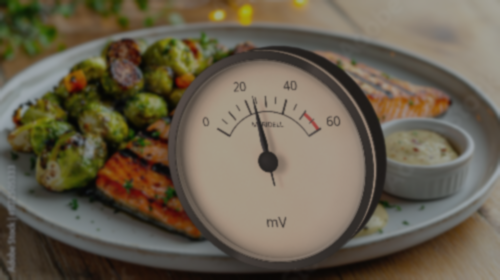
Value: 25,mV
